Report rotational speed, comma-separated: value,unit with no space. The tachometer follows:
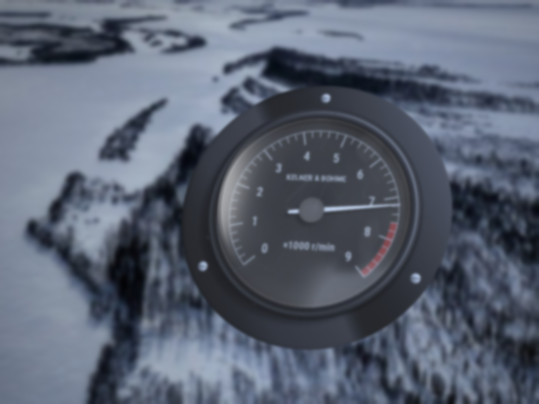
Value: 7200,rpm
